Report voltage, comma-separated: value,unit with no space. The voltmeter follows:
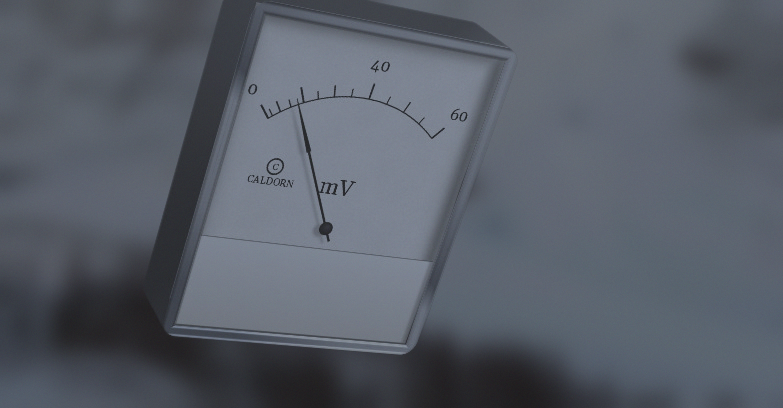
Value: 17.5,mV
